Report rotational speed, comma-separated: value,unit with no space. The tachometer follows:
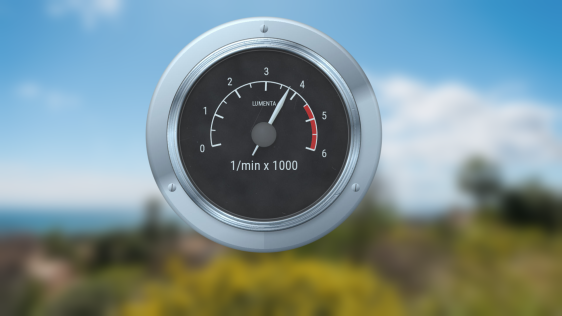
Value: 3750,rpm
